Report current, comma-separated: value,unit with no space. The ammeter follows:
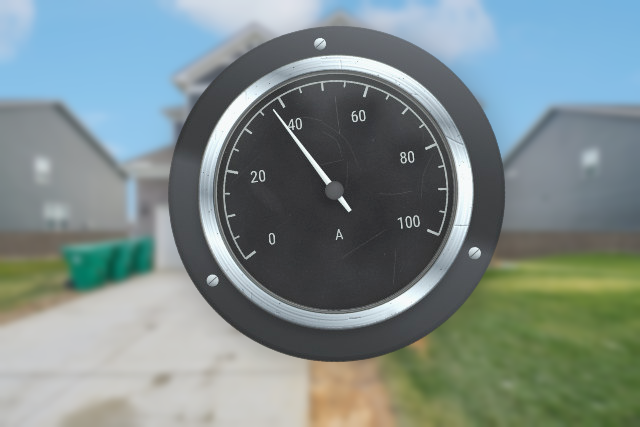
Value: 37.5,A
